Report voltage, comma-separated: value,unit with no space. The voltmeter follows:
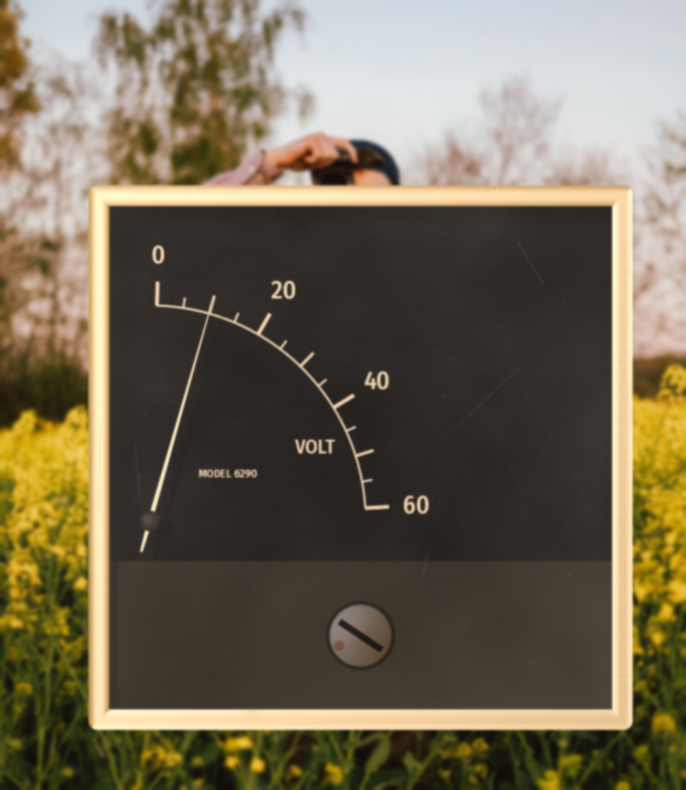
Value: 10,V
